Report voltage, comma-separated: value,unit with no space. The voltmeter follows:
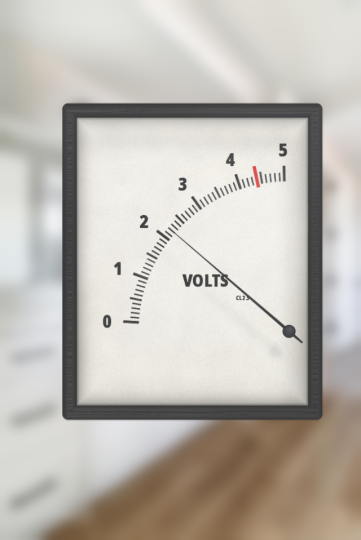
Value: 2.2,V
